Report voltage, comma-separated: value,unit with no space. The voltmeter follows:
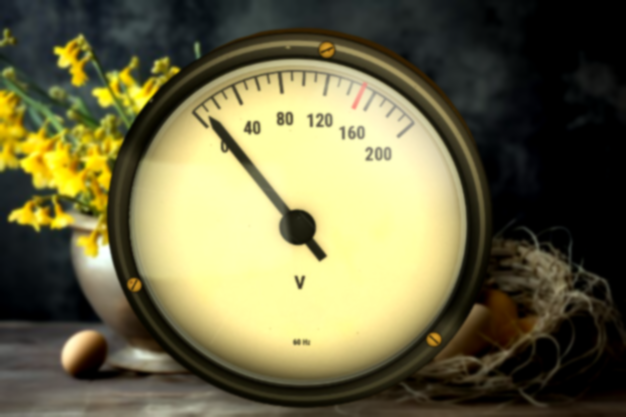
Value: 10,V
